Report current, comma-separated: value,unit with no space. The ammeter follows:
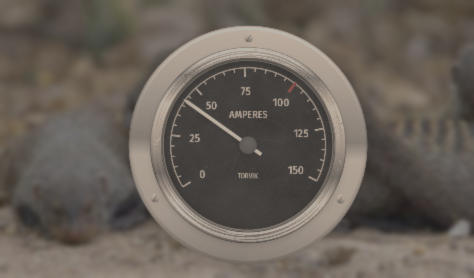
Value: 42.5,A
